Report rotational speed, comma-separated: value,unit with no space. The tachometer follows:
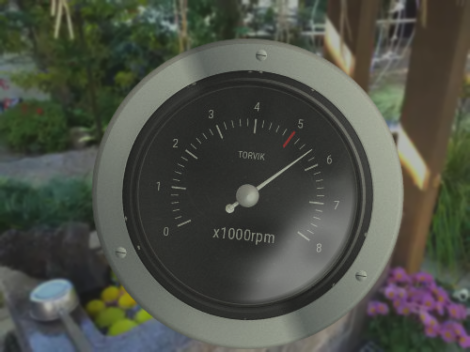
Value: 5600,rpm
